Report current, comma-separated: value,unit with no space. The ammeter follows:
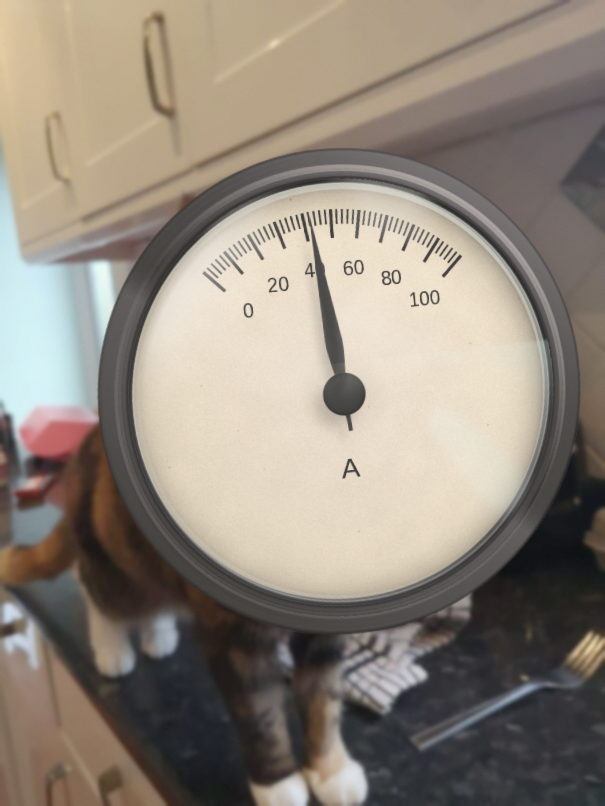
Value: 42,A
